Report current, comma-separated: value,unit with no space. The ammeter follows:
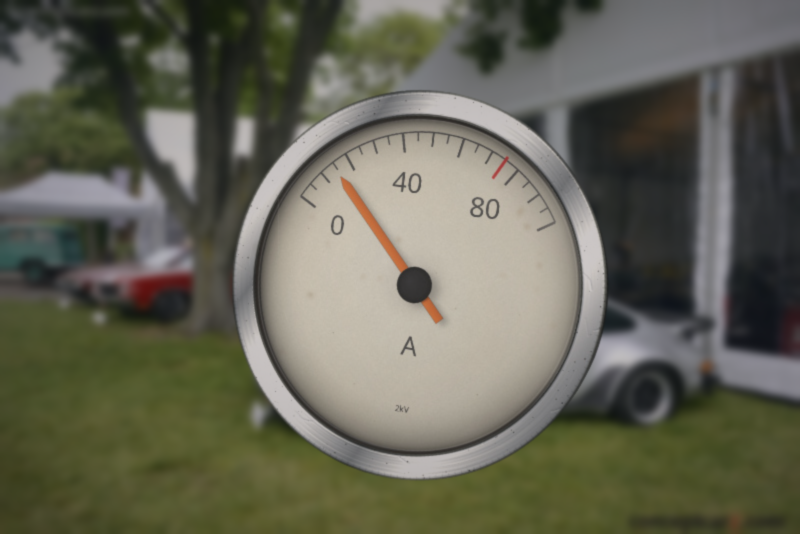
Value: 15,A
